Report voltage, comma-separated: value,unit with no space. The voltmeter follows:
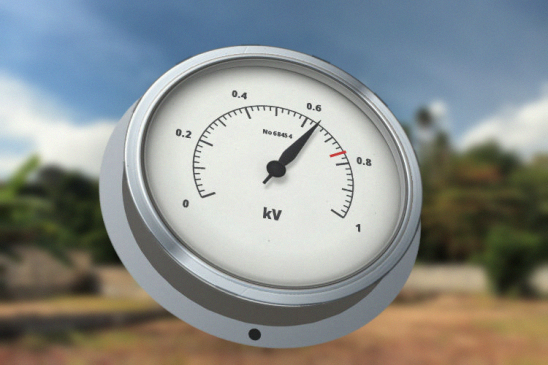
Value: 0.64,kV
